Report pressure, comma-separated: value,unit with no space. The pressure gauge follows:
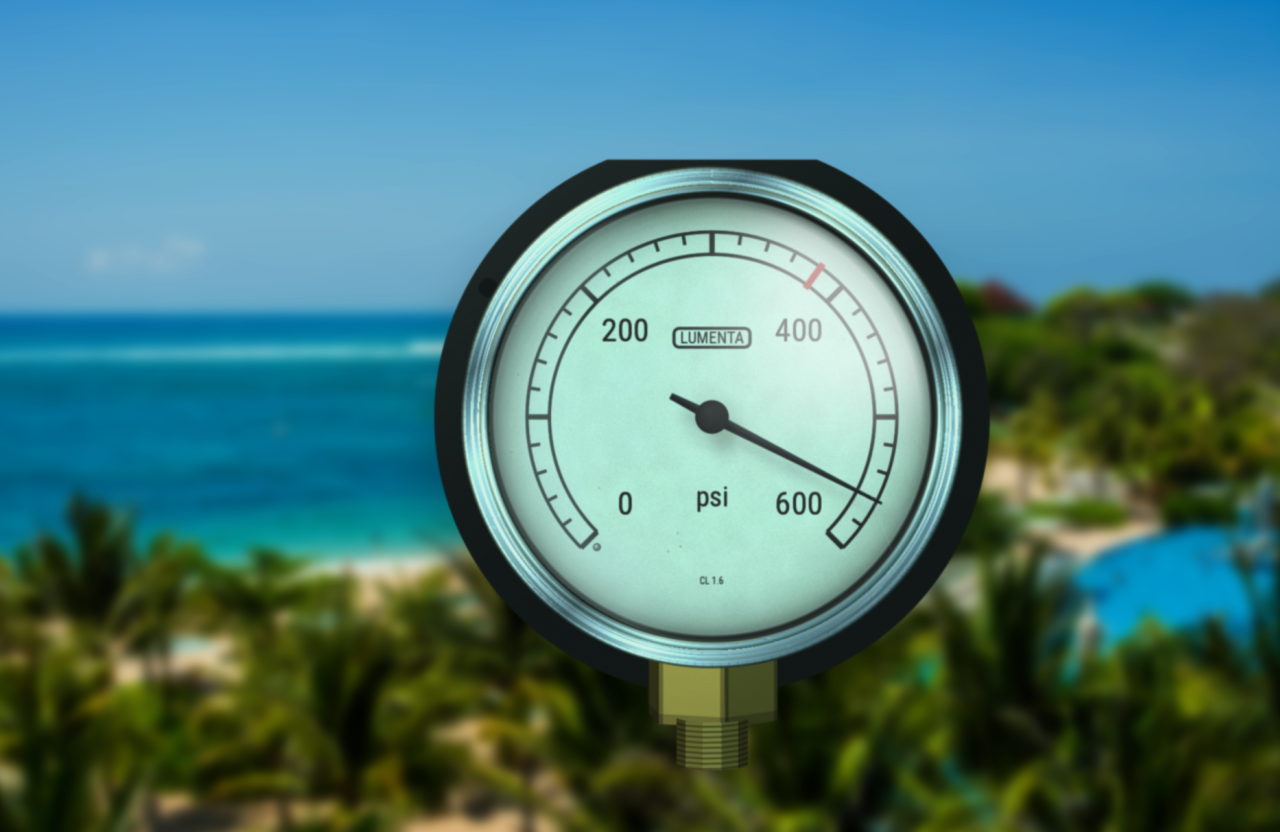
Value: 560,psi
